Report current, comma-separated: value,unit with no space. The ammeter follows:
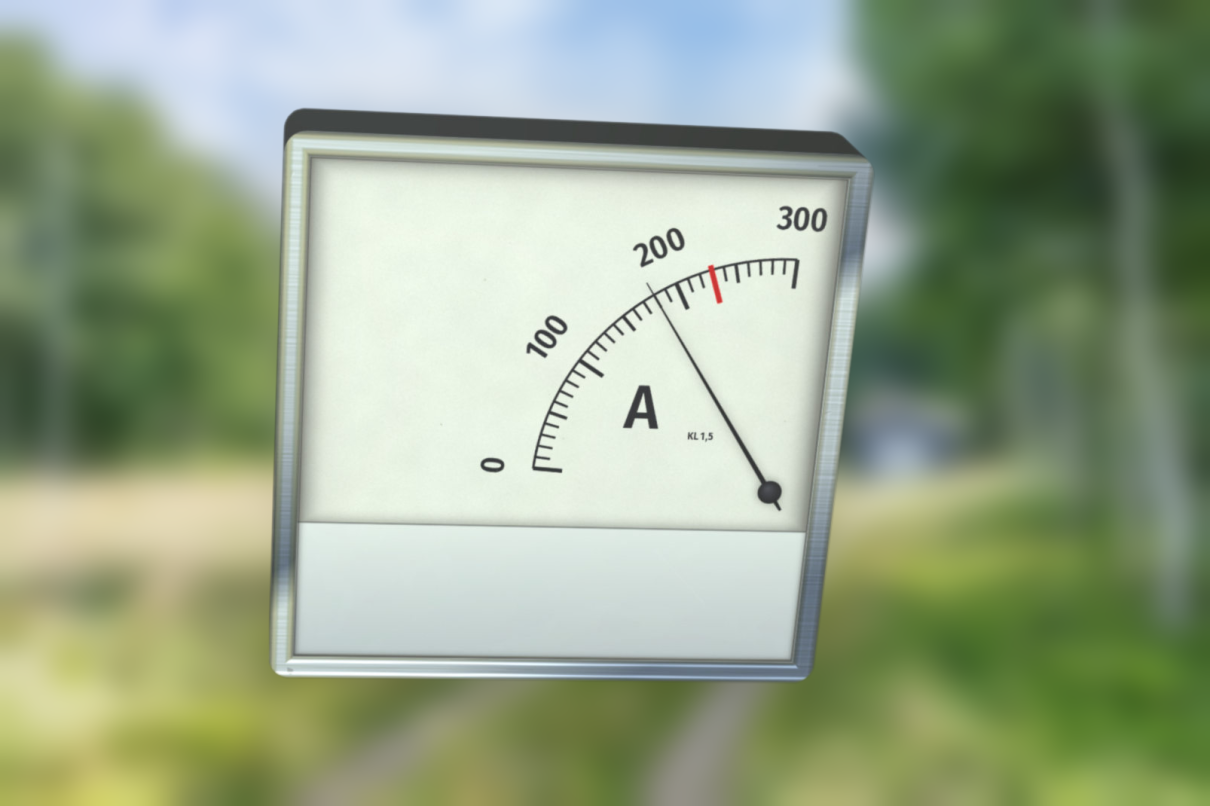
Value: 180,A
